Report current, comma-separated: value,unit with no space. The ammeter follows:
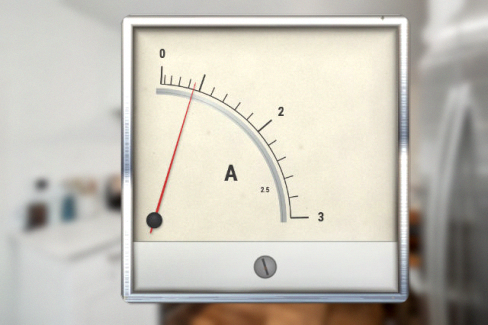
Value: 0.9,A
